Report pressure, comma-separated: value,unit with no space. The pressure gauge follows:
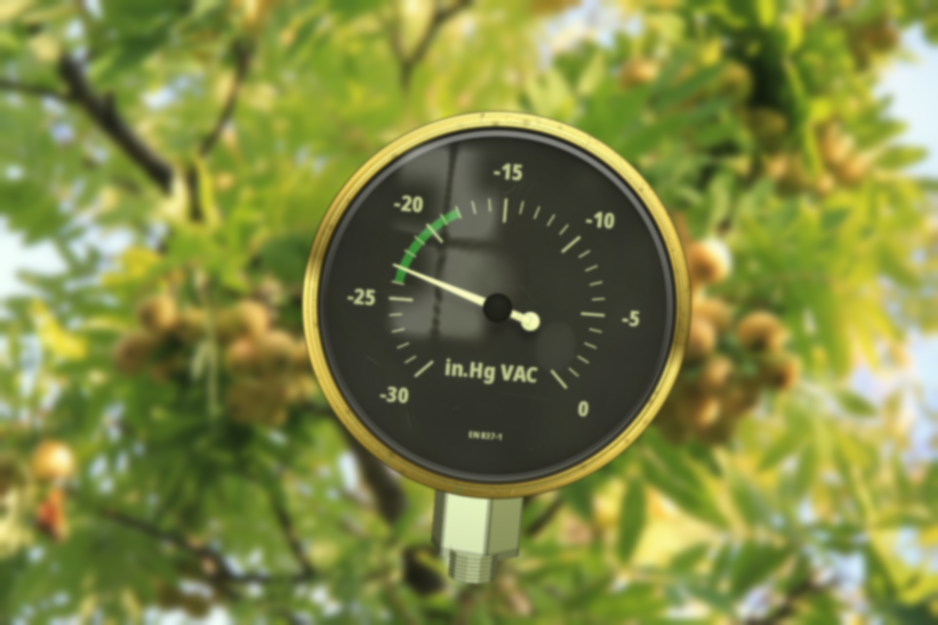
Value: -23,inHg
